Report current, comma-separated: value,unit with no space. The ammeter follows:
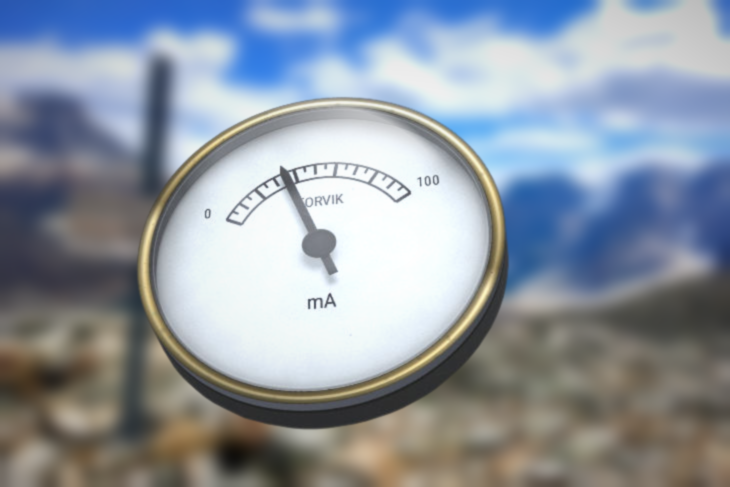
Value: 35,mA
